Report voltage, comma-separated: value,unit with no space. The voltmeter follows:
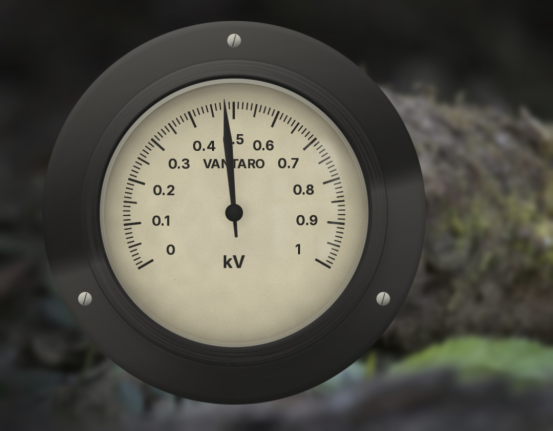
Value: 0.48,kV
